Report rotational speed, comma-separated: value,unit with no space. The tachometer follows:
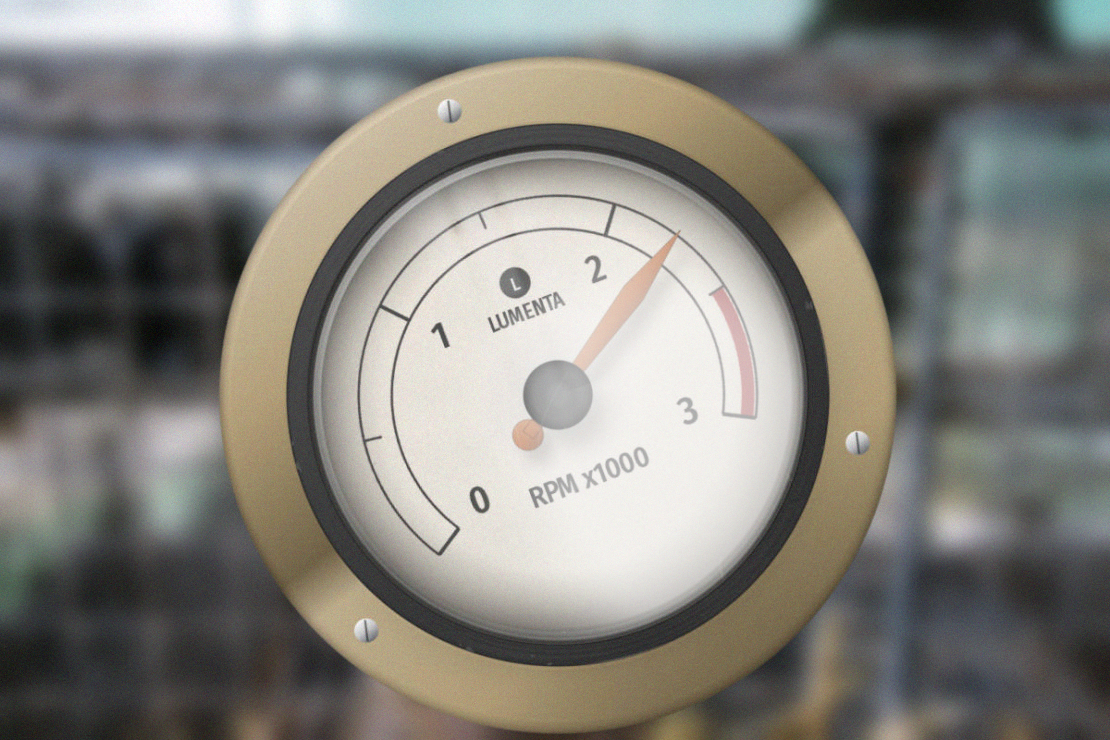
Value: 2250,rpm
